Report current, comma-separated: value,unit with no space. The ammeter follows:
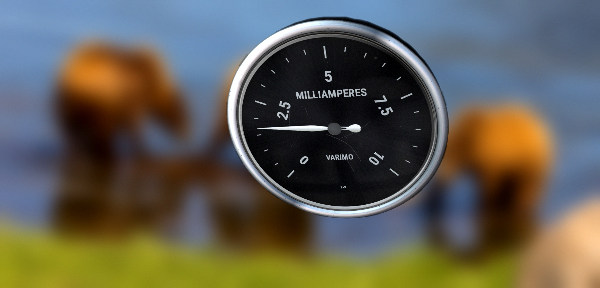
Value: 1.75,mA
